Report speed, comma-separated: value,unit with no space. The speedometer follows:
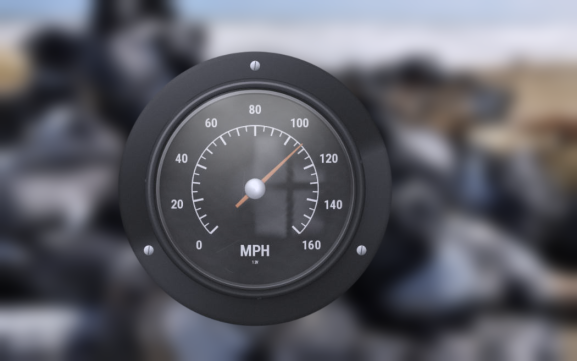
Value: 107.5,mph
